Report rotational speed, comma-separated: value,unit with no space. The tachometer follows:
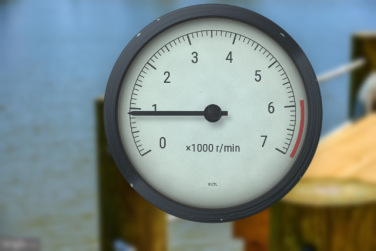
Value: 900,rpm
